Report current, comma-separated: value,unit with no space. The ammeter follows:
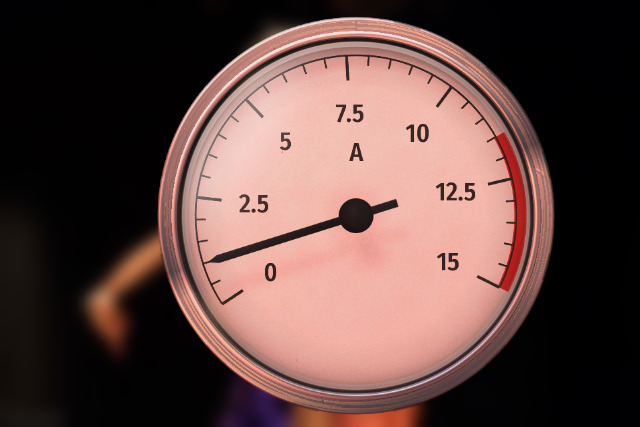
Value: 1,A
